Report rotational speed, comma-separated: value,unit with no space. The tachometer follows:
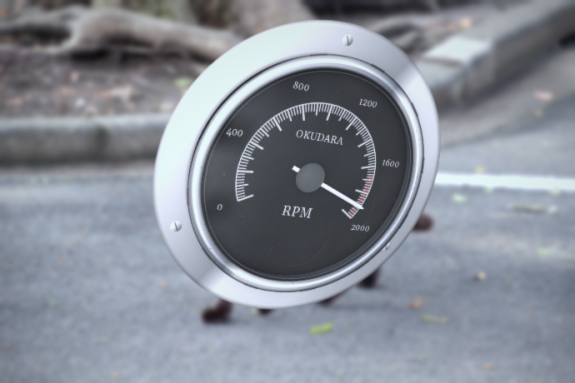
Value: 1900,rpm
